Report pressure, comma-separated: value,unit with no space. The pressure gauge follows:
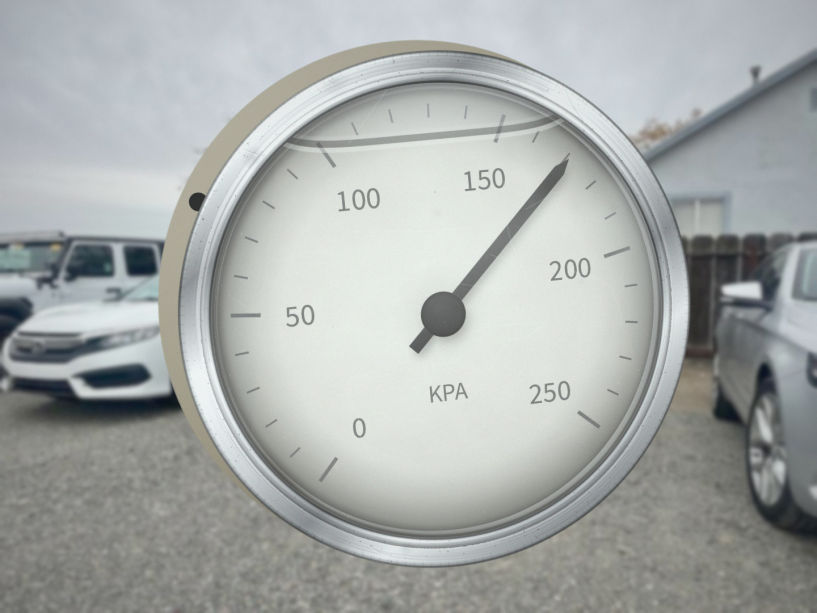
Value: 170,kPa
